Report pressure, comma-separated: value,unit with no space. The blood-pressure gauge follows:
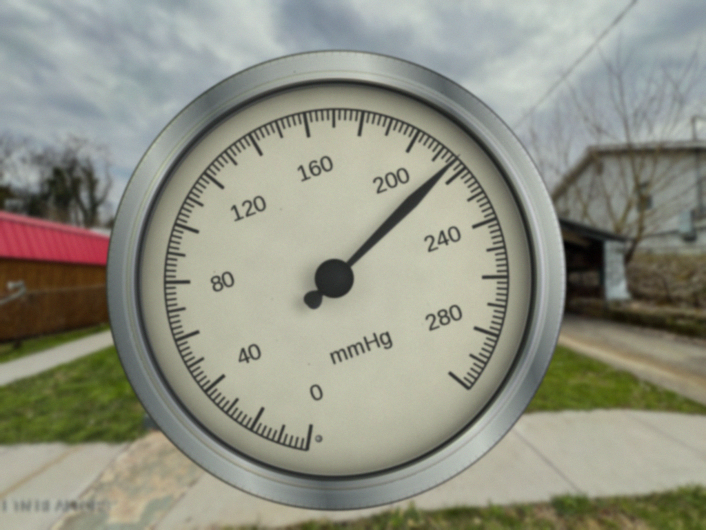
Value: 216,mmHg
